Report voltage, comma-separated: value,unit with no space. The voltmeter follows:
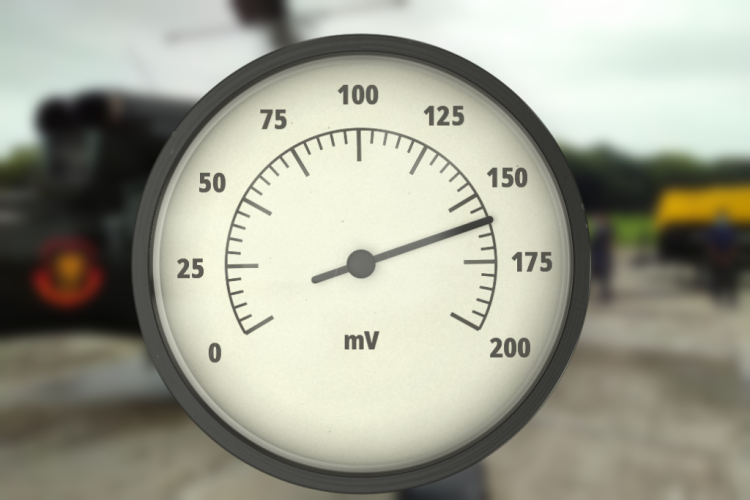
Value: 160,mV
